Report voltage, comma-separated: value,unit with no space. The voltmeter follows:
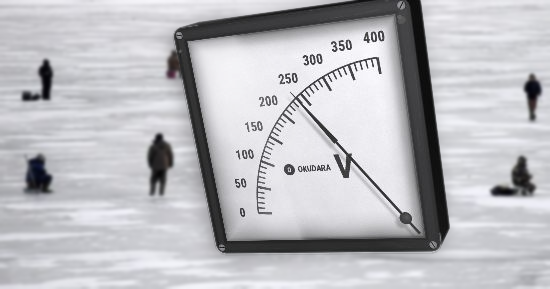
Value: 240,V
